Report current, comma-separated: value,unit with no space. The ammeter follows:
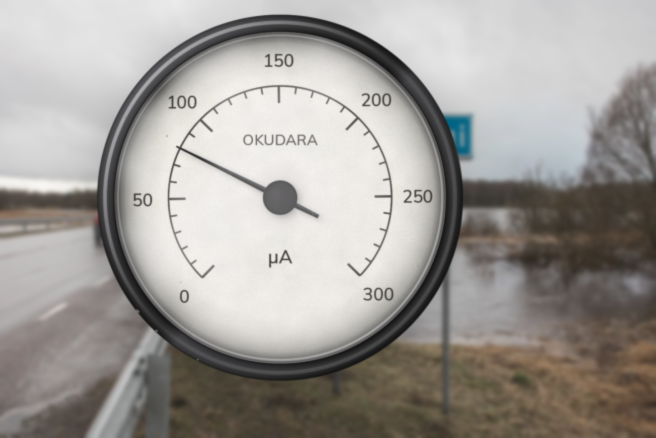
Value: 80,µA
